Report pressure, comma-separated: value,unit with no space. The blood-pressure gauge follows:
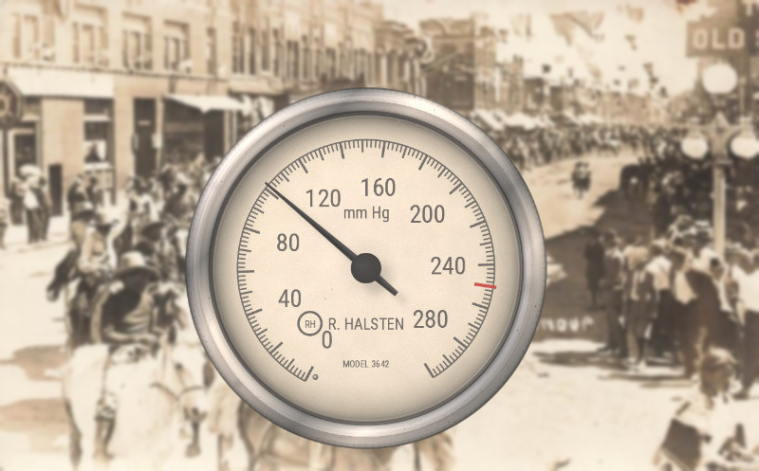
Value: 102,mmHg
